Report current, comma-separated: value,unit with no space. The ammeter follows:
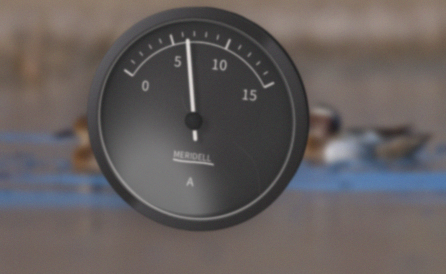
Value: 6.5,A
